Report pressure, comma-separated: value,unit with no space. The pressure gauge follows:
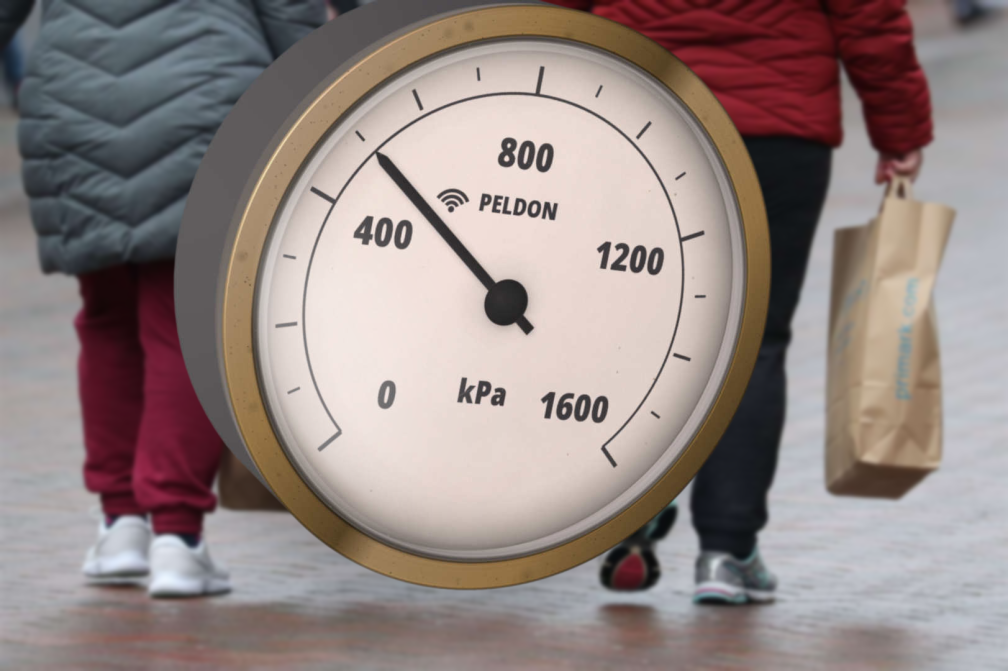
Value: 500,kPa
